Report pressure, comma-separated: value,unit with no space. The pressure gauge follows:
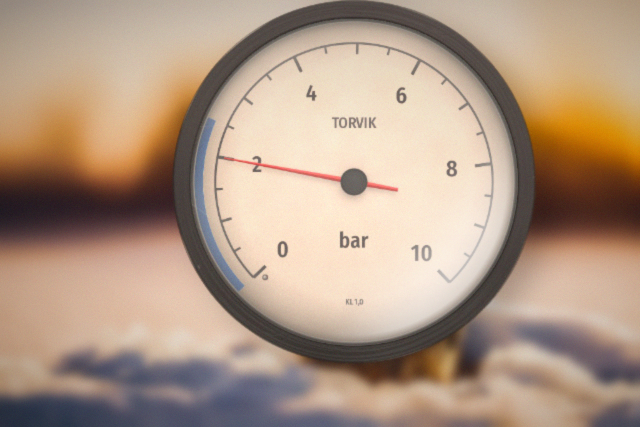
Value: 2,bar
